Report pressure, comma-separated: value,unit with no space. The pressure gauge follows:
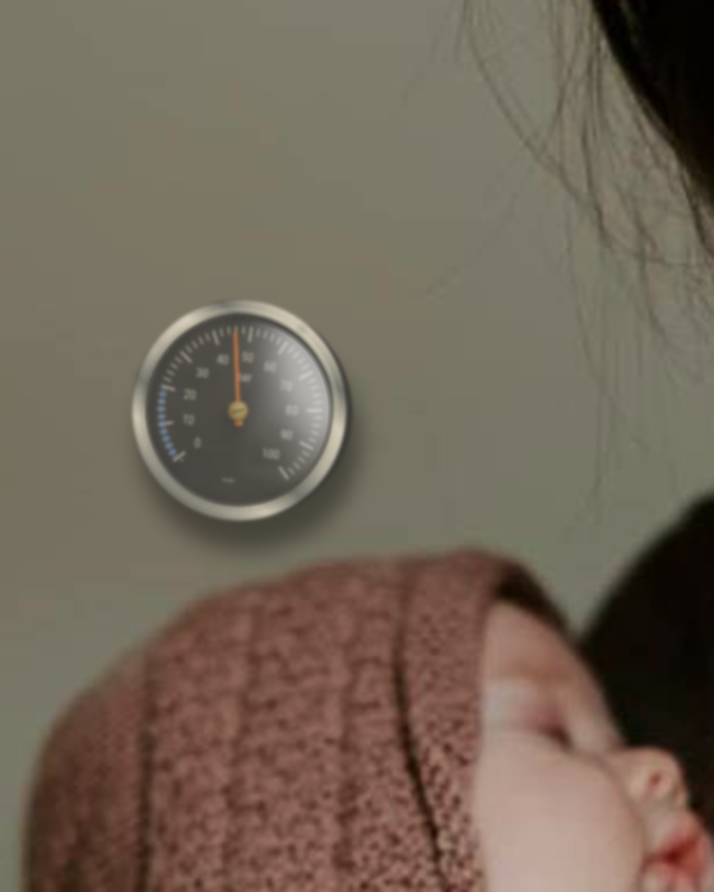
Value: 46,bar
